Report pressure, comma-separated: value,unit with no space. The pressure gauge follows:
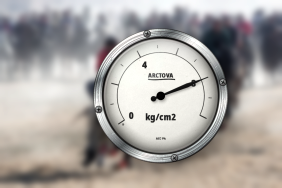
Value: 8,kg/cm²
